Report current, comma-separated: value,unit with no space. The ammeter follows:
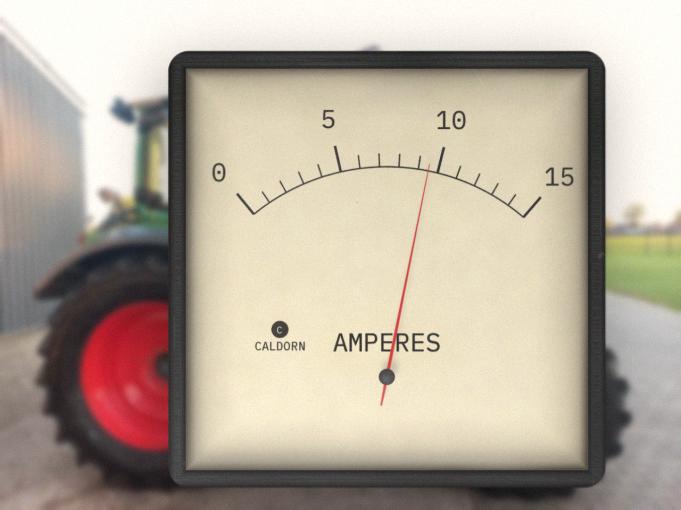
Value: 9.5,A
